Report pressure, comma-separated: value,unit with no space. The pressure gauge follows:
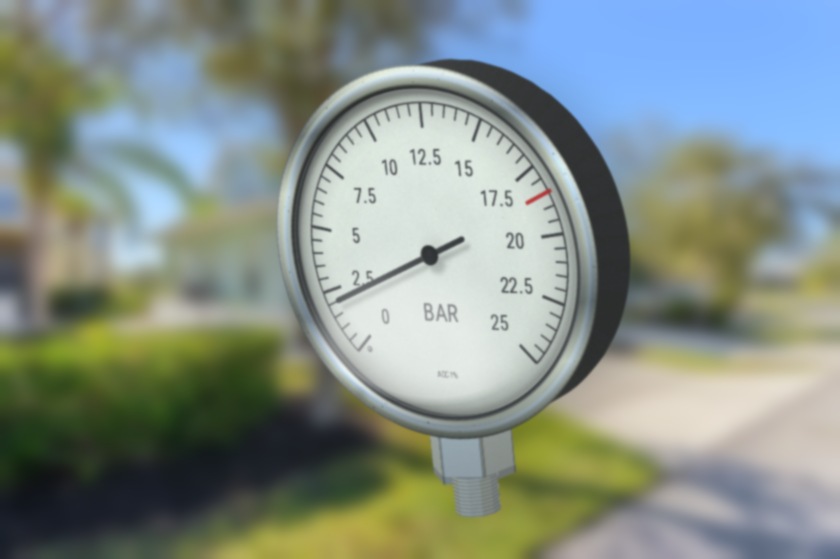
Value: 2,bar
